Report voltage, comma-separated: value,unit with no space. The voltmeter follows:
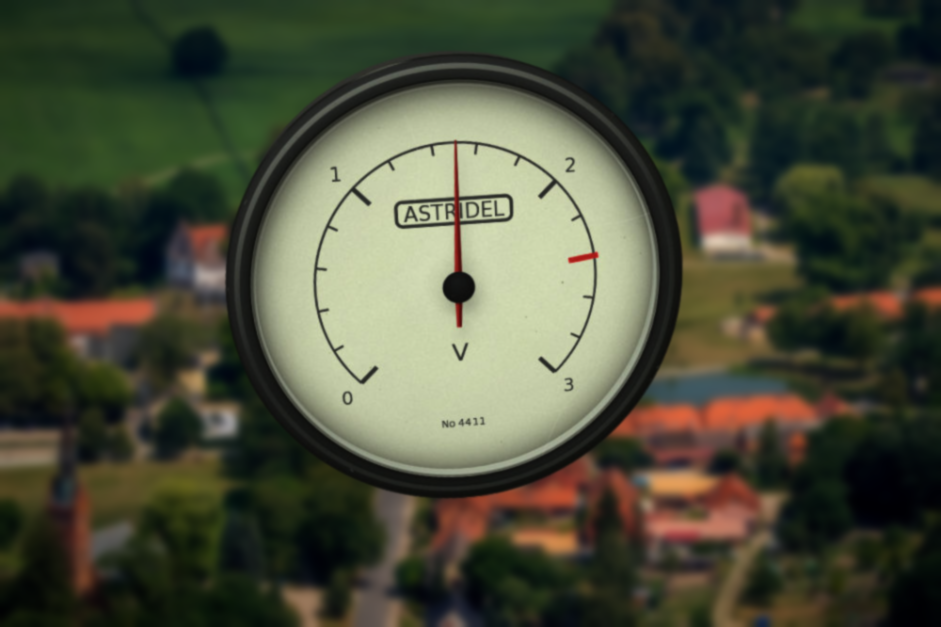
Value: 1.5,V
